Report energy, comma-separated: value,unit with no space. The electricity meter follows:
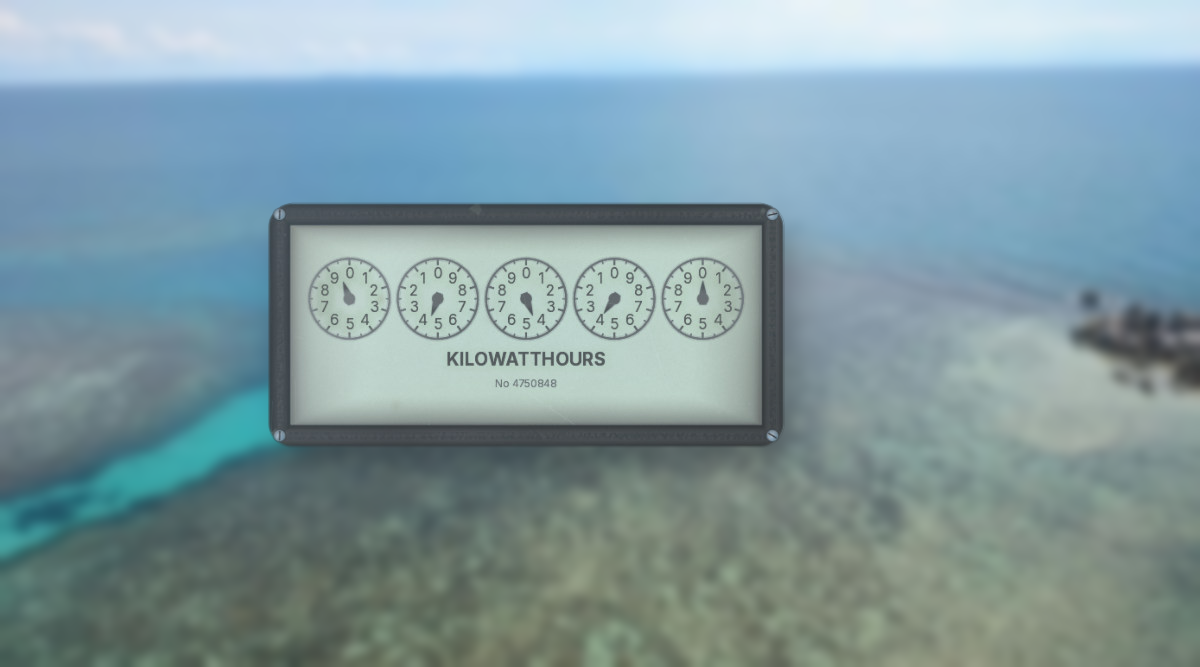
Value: 94440,kWh
